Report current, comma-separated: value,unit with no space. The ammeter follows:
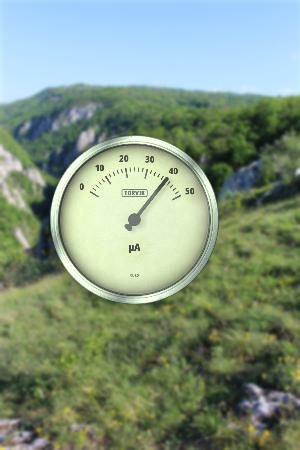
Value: 40,µA
